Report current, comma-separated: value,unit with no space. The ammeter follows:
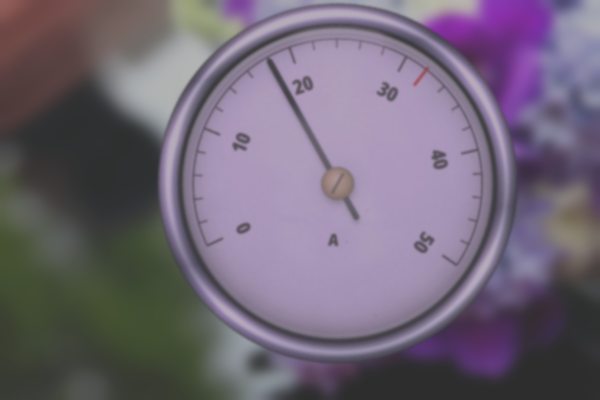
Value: 18,A
